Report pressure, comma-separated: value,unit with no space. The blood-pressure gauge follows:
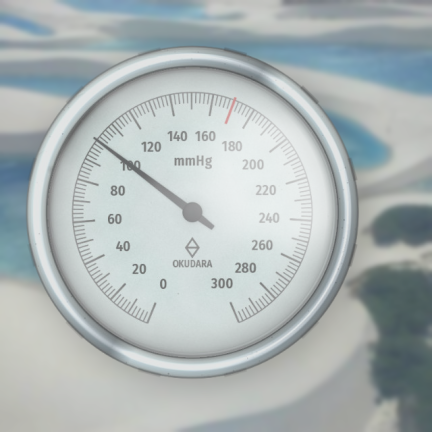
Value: 100,mmHg
